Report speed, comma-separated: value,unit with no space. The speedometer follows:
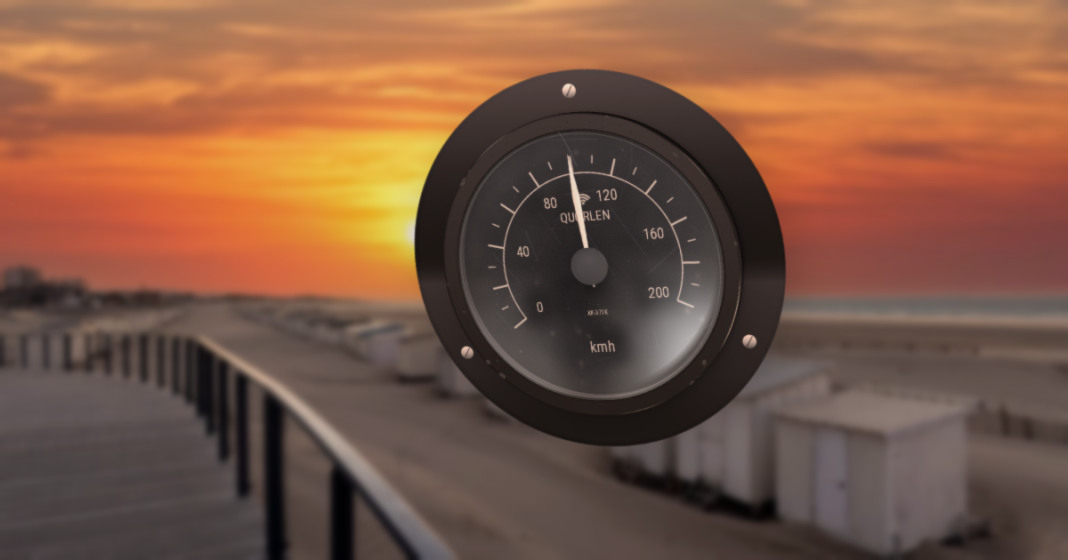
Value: 100,km/h
